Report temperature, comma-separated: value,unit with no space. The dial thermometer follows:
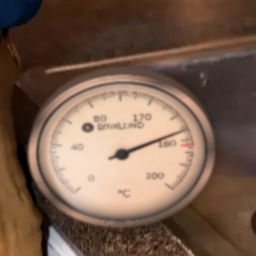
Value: 150,°C
